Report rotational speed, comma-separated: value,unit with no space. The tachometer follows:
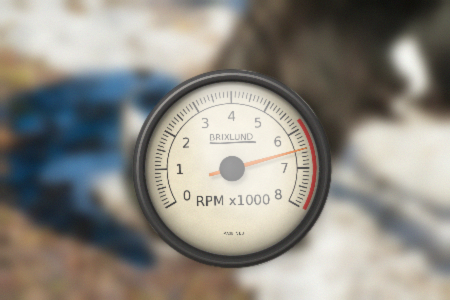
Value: 6500,rpm
